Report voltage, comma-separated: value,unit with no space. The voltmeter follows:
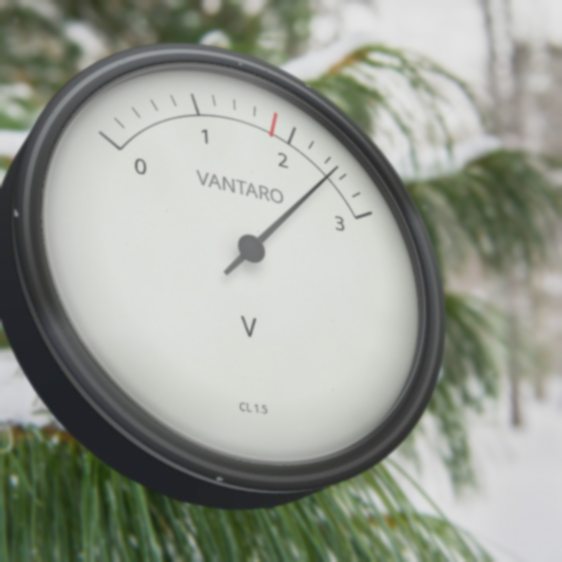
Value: 2.5,V
